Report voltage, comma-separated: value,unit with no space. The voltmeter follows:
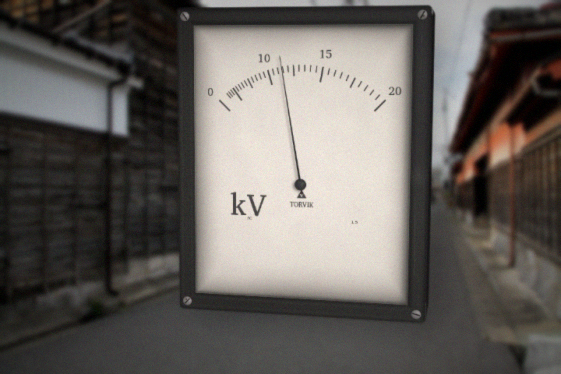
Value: 11.5,kV
